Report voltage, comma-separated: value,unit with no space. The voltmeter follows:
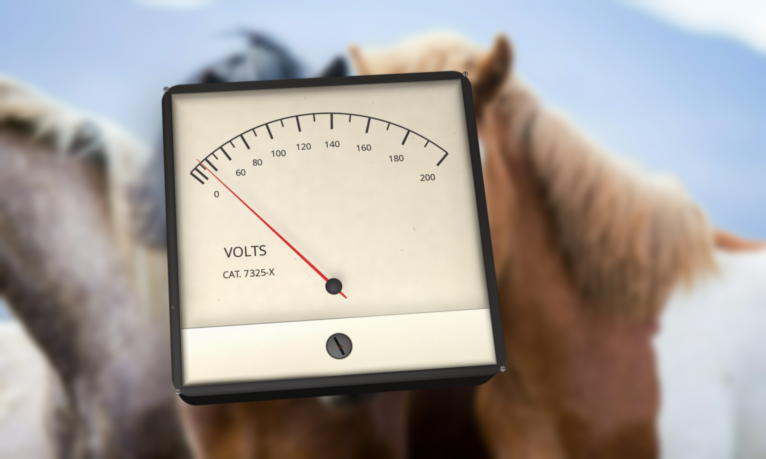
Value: 30,V
